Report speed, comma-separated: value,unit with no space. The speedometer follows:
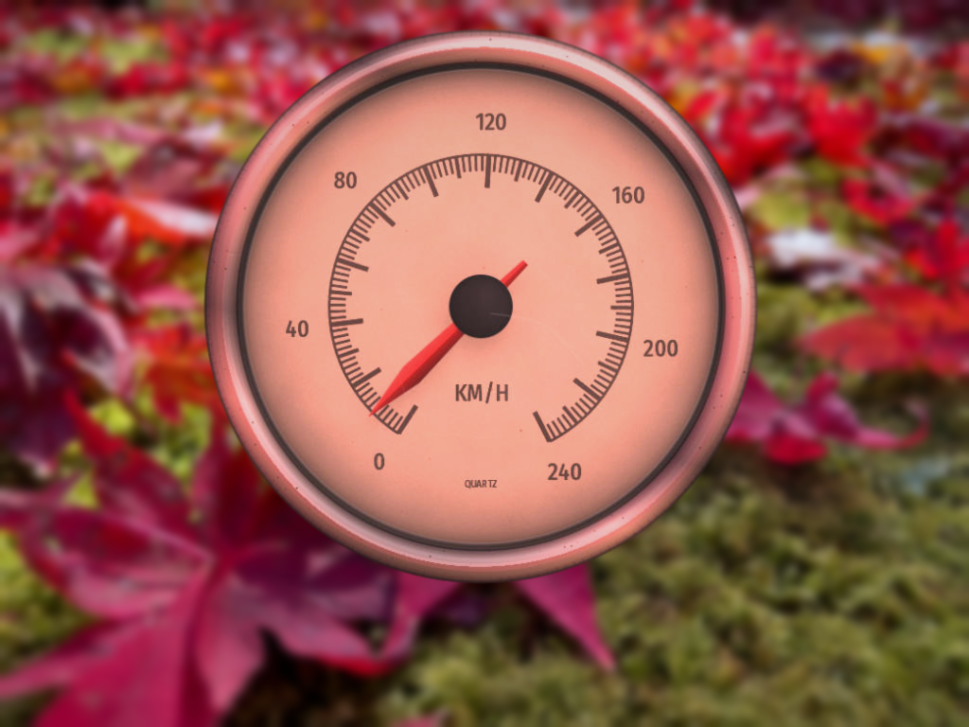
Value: 10,km/h
